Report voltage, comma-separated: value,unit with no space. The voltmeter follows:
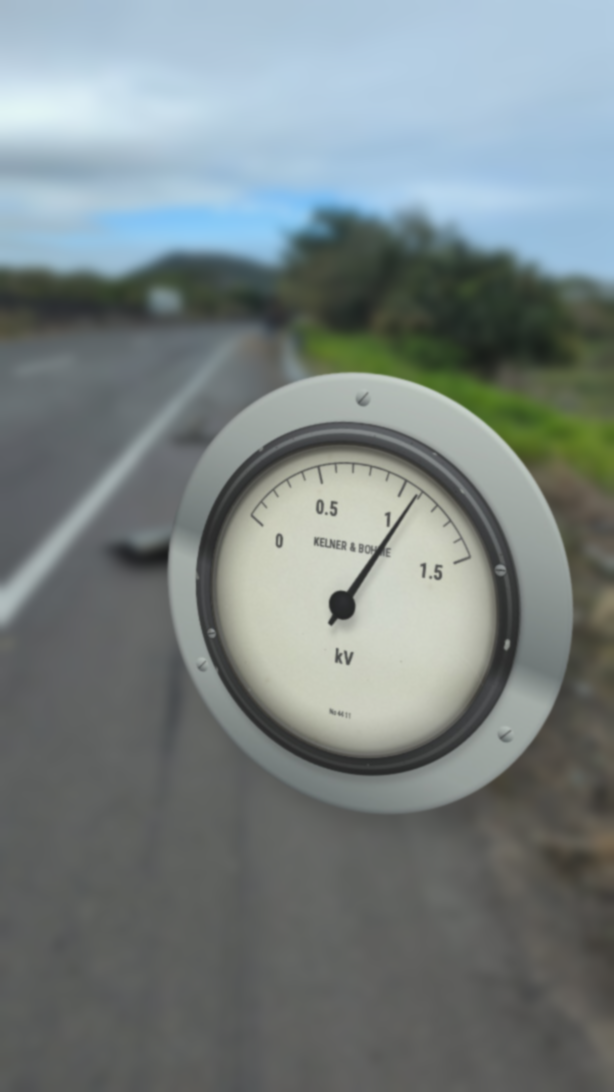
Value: 1.1,kV
